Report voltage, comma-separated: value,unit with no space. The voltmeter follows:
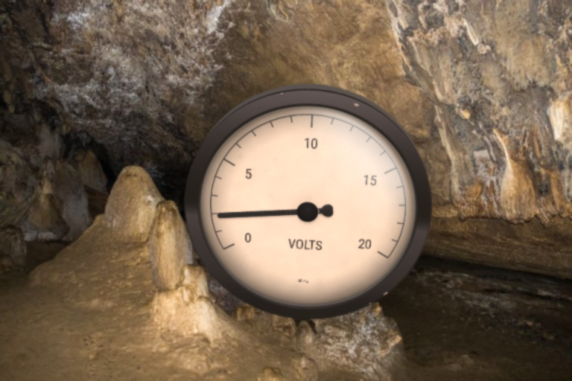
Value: 2,V
